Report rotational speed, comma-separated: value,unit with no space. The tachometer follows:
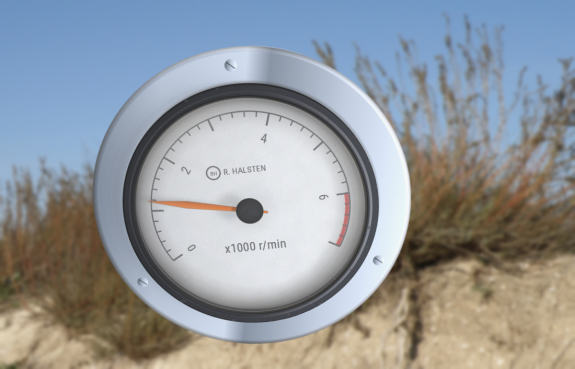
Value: 1200,rpm
